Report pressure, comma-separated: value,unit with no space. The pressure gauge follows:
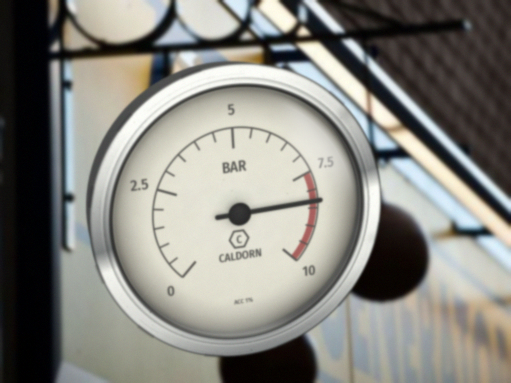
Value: 8.25,bar
